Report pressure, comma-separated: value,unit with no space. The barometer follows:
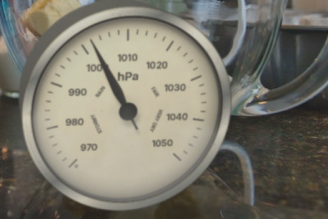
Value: 1002,hPa
